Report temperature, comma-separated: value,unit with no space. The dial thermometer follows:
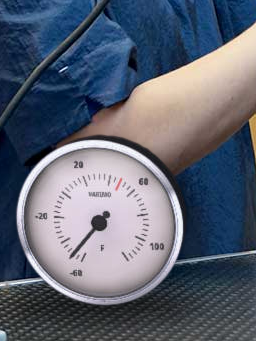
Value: -52,°F
